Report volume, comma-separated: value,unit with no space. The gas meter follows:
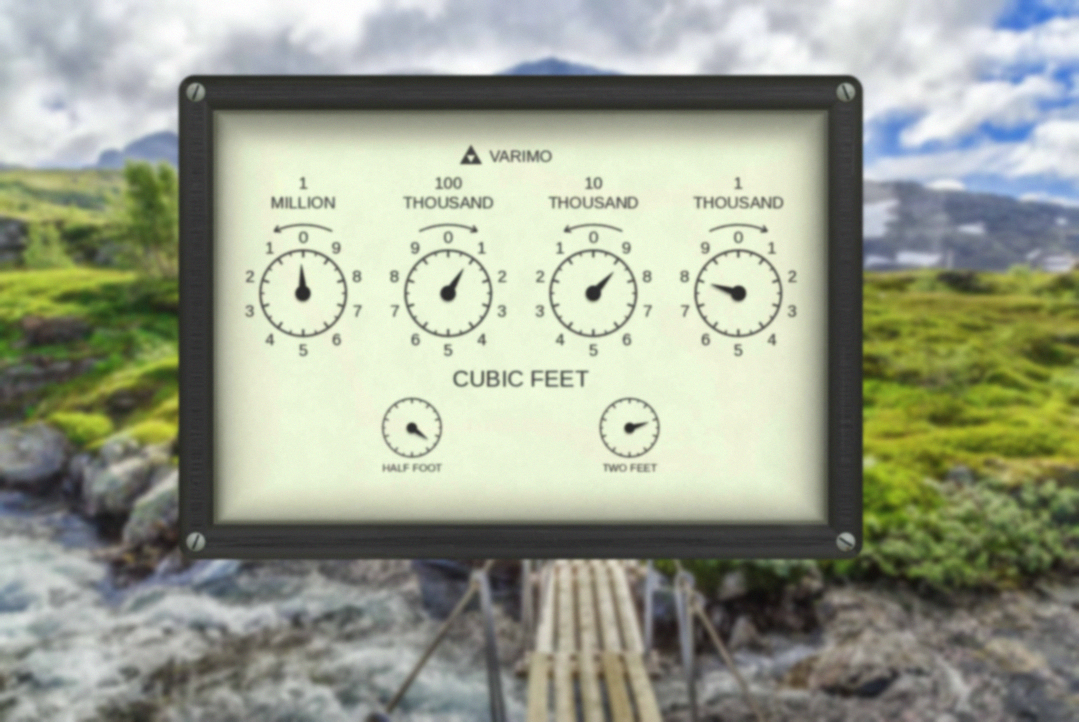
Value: 8800,ft³
